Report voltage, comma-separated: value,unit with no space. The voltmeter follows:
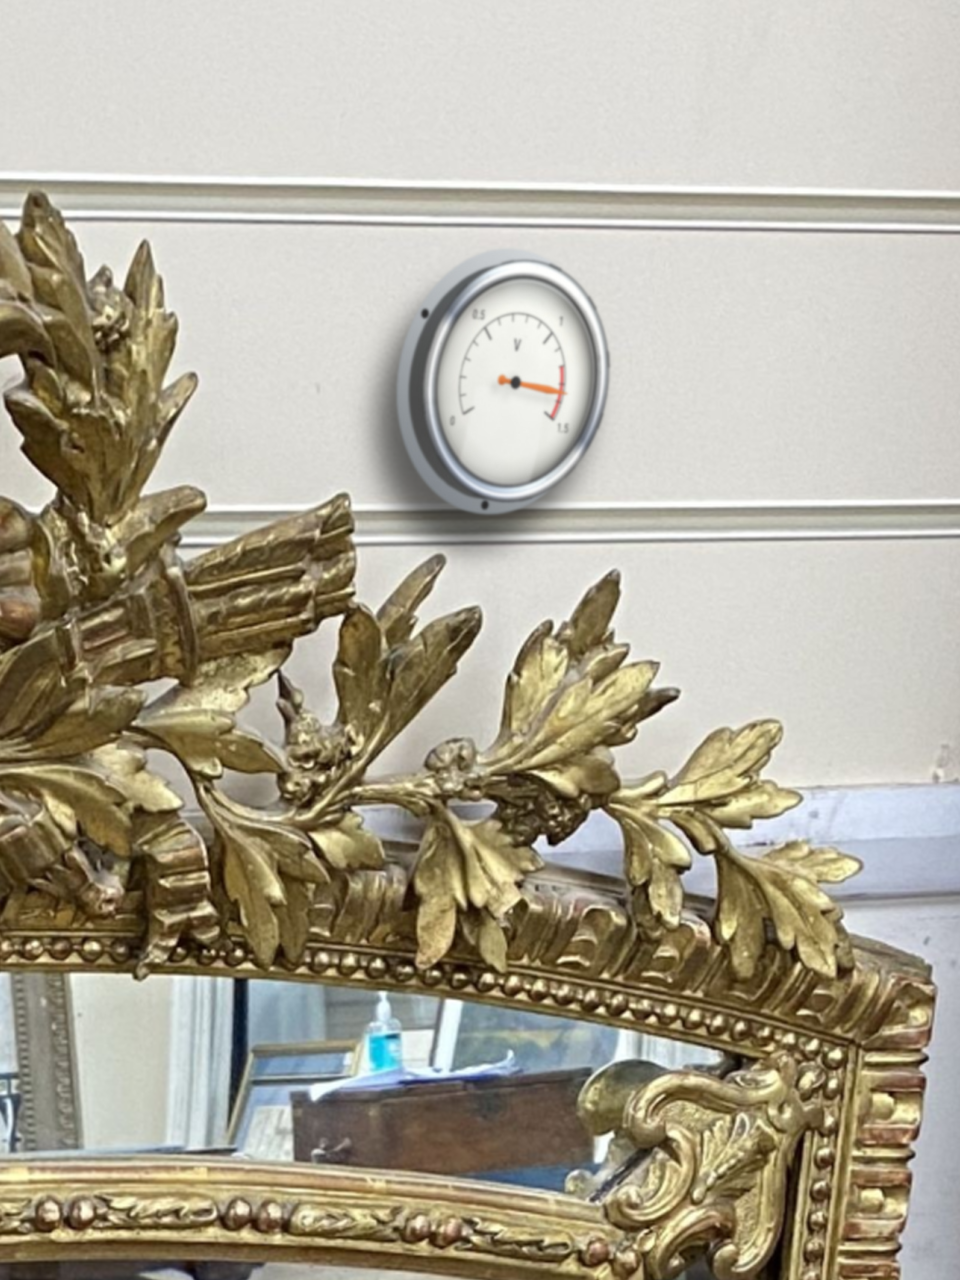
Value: 1.35,V
